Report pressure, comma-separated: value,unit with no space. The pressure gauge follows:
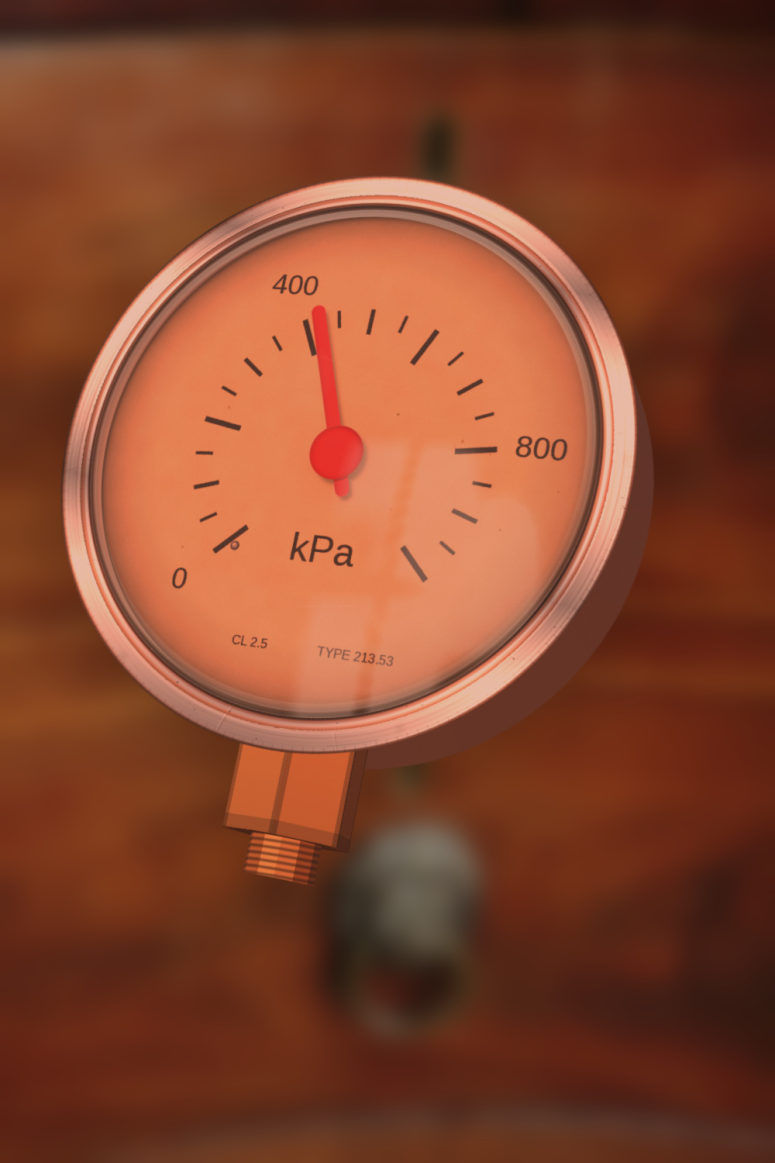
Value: 425,kPa
